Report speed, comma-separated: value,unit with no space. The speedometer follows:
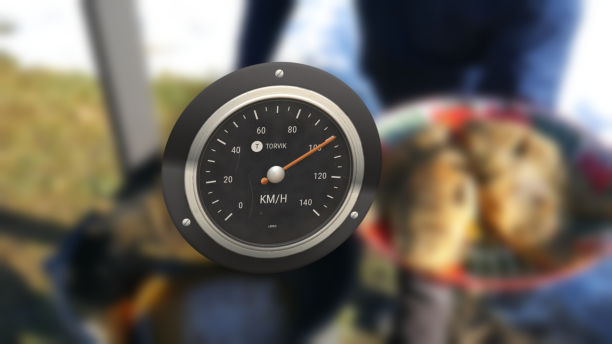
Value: 100,km/h
